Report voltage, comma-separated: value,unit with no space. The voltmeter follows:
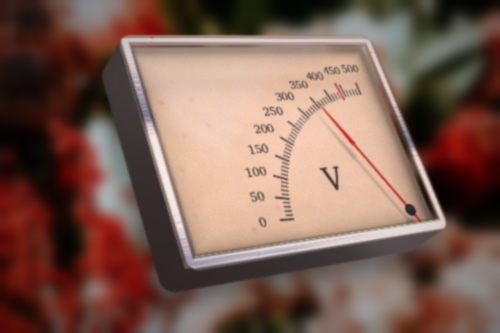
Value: 350,V
